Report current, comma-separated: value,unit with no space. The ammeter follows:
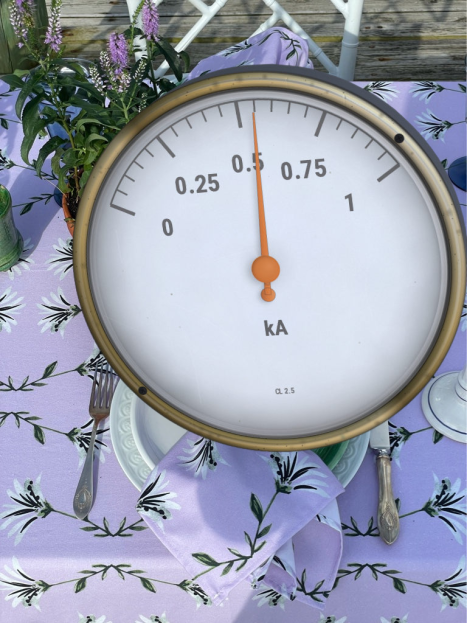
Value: 0.55,kA
